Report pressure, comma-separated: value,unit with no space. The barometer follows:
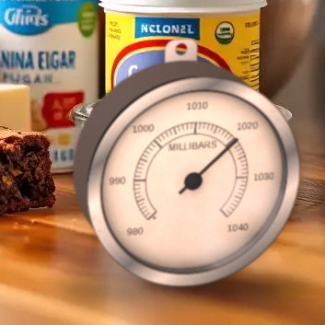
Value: 1020,mbar
